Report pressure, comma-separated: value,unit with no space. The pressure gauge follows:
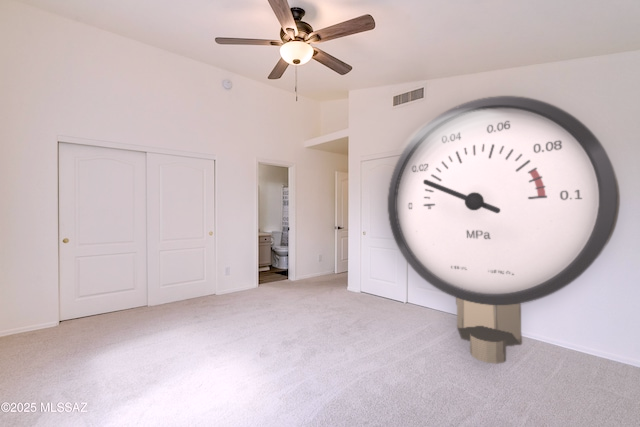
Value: 0.015,MPa
